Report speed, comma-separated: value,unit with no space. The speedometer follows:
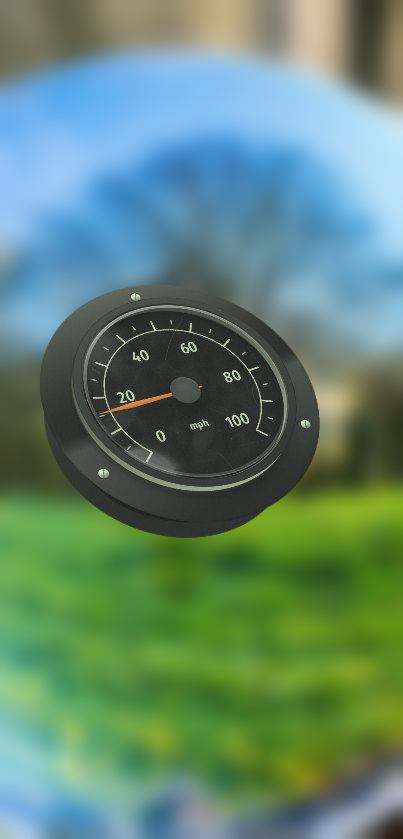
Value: 15,mph
